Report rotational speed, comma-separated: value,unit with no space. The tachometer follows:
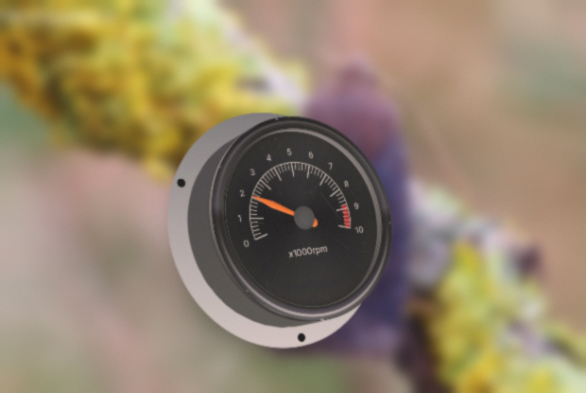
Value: 2000,rpm
